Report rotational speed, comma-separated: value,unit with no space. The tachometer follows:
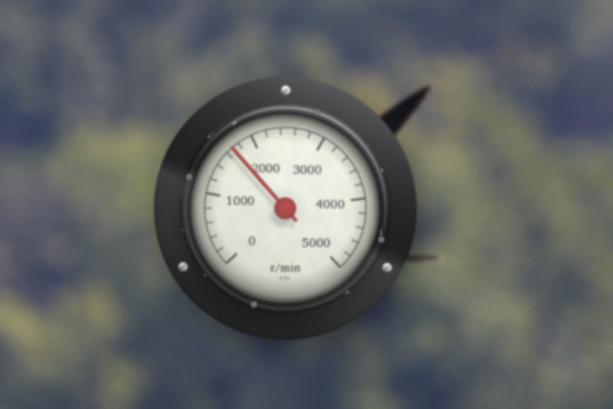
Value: 1700,rpm
